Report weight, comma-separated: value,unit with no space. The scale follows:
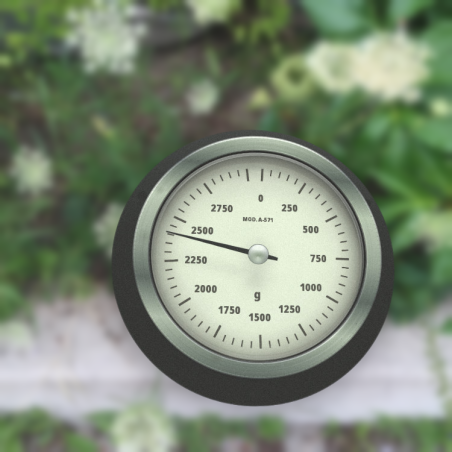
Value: 2400,g
